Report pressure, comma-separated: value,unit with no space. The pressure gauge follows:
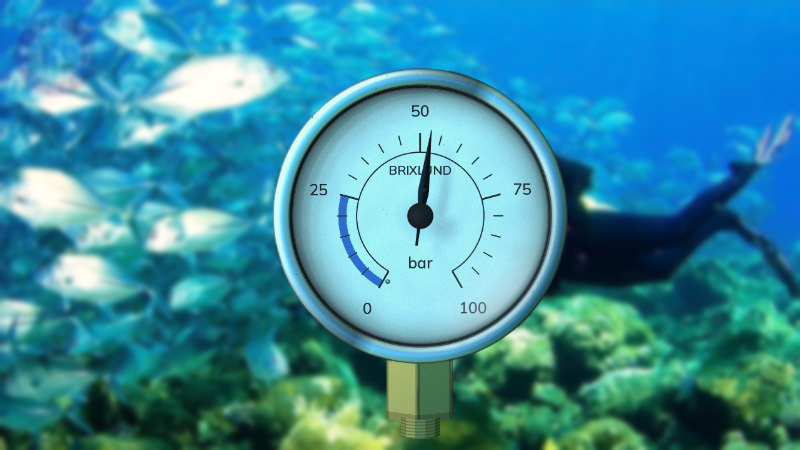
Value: 52.5,bar
